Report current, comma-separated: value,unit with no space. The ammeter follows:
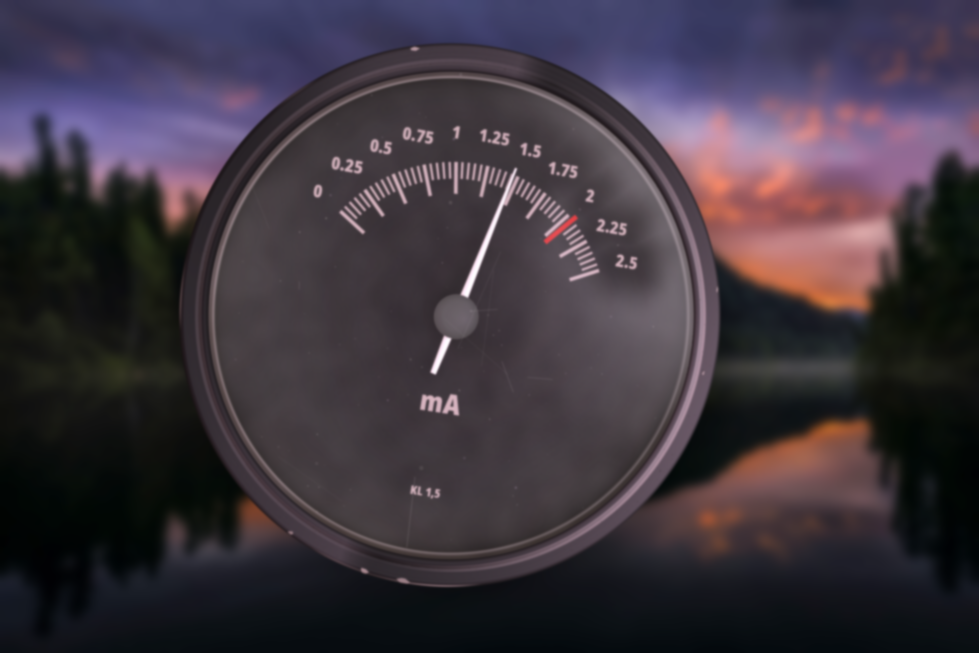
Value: 1.45,mA
